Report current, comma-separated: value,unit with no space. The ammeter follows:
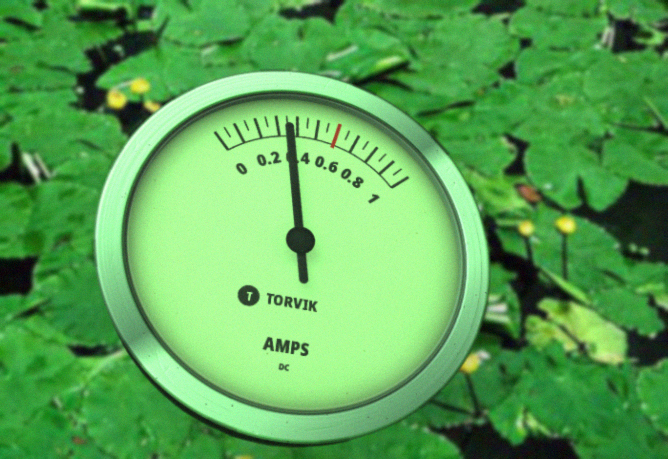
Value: 0.35,A
